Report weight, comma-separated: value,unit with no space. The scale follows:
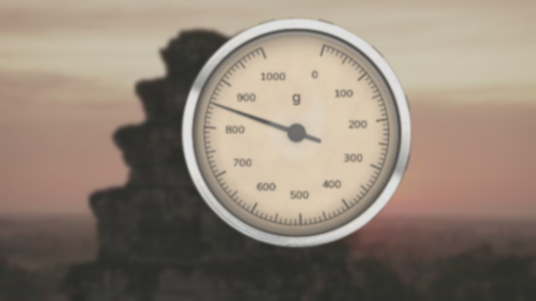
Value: 850,g
